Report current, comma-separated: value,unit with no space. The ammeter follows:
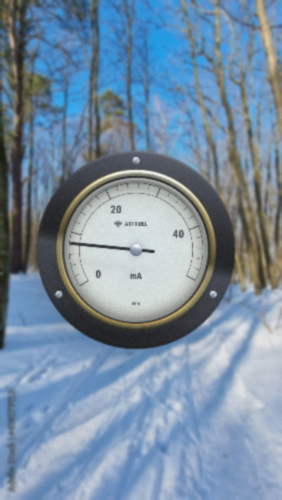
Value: 8,mA
